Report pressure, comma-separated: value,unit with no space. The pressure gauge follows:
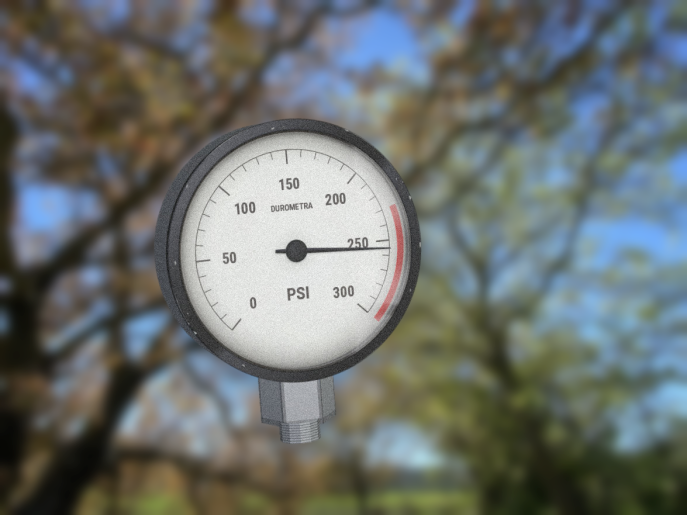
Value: 255,psi
